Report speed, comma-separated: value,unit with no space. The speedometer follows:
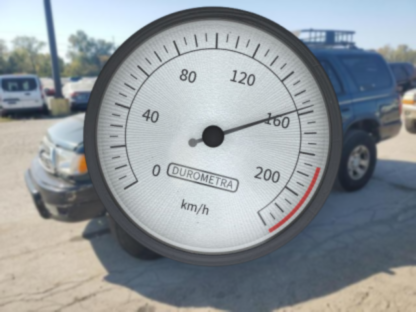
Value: 157.5,km/h
